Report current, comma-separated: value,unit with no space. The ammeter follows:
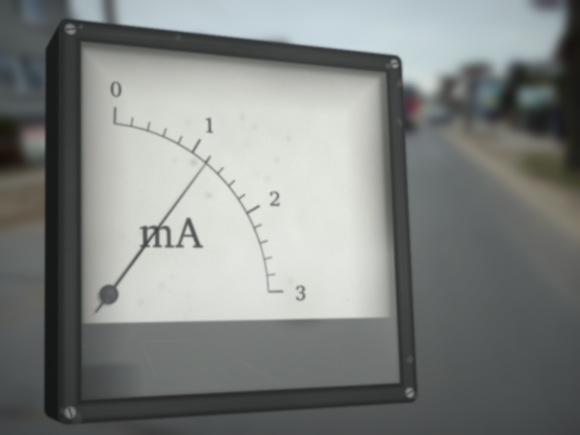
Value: 1.2,mA
